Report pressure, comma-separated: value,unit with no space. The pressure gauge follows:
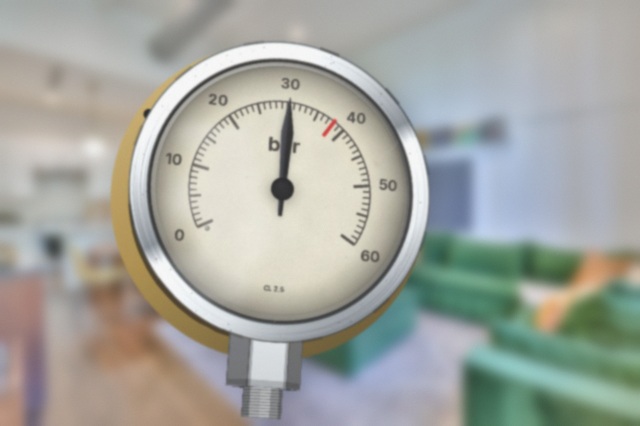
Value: 30,bar
